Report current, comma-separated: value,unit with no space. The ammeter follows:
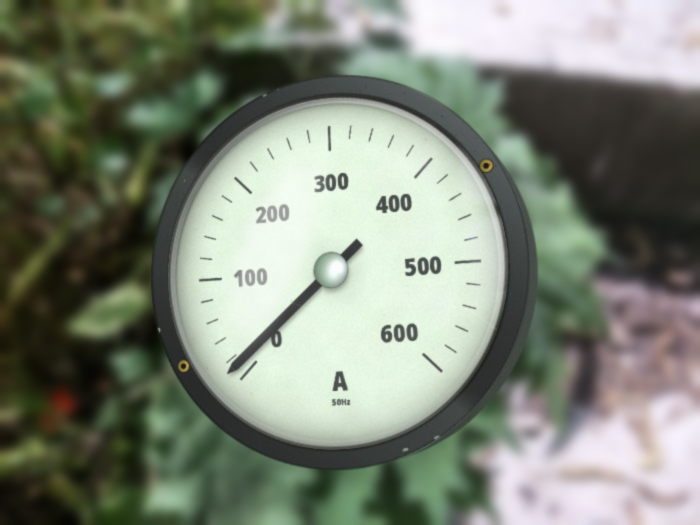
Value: 10,A
